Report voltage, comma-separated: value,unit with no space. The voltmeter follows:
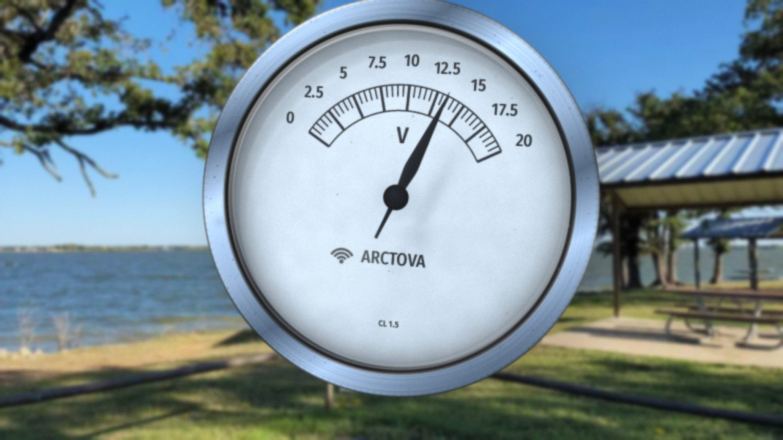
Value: 13.5,V
